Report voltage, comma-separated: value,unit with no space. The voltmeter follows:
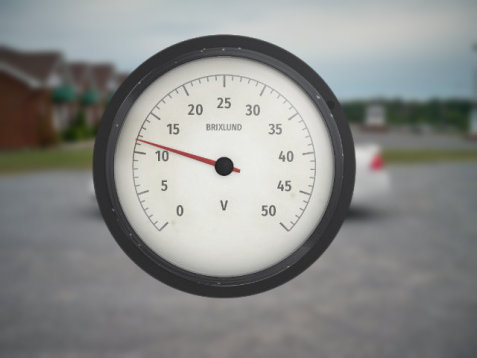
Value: 11.5,V
